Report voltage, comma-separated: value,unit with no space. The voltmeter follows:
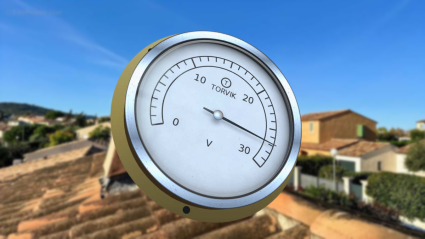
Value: 27,V
